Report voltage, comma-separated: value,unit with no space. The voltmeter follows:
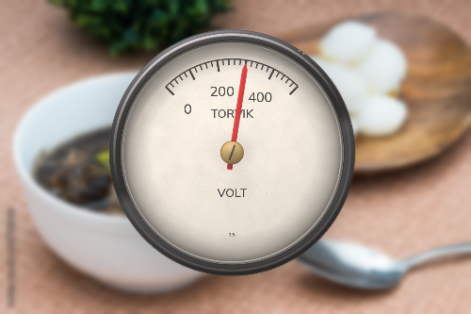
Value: 300,V
